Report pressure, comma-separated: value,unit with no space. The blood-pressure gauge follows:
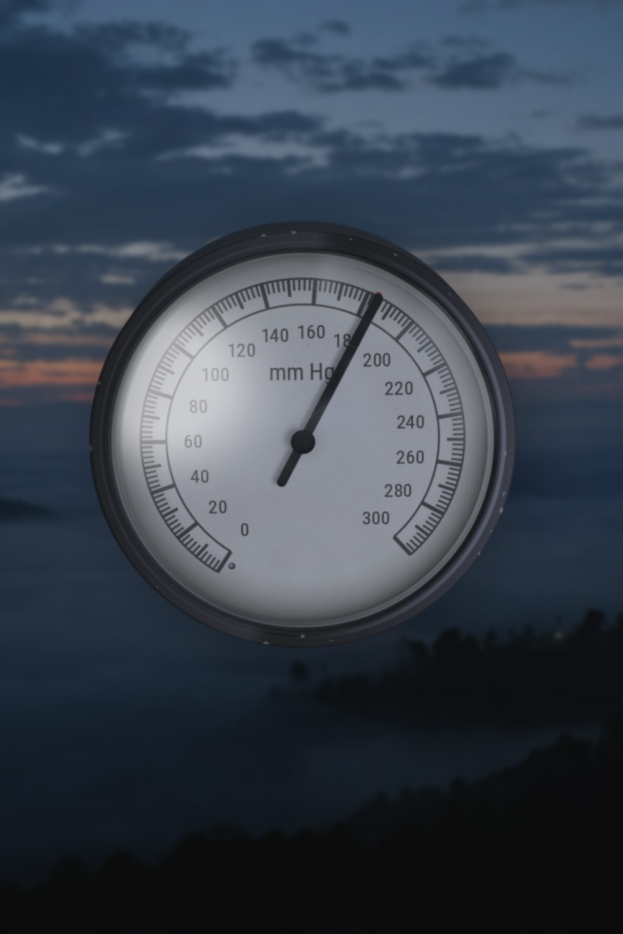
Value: 184,mmHg
